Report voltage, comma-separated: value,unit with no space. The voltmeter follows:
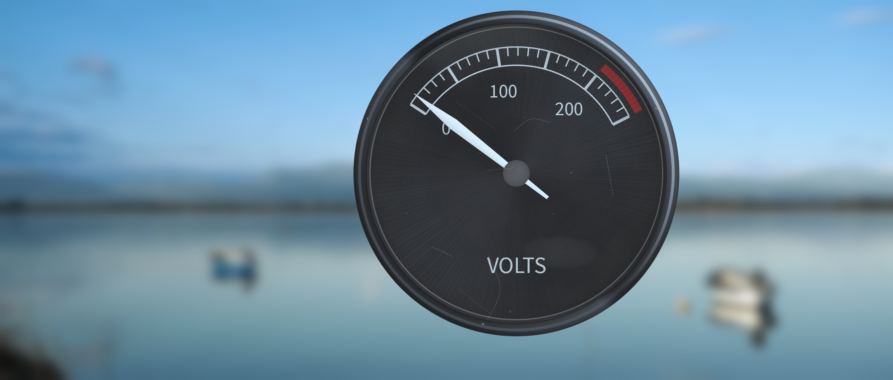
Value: 10,V
